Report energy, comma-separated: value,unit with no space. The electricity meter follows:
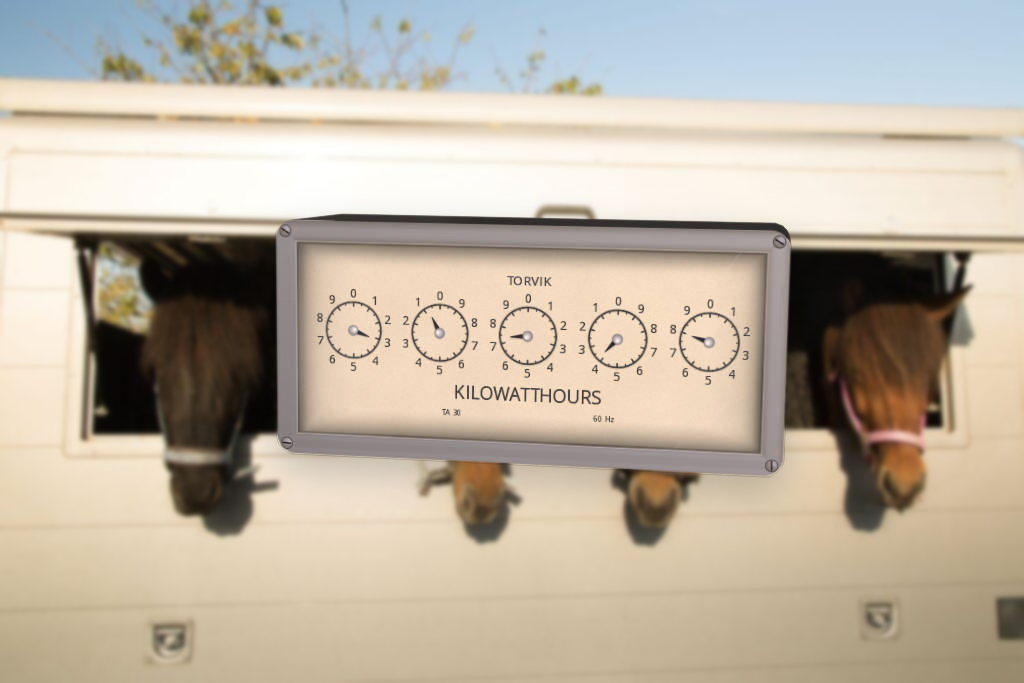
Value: 30738,kWh
